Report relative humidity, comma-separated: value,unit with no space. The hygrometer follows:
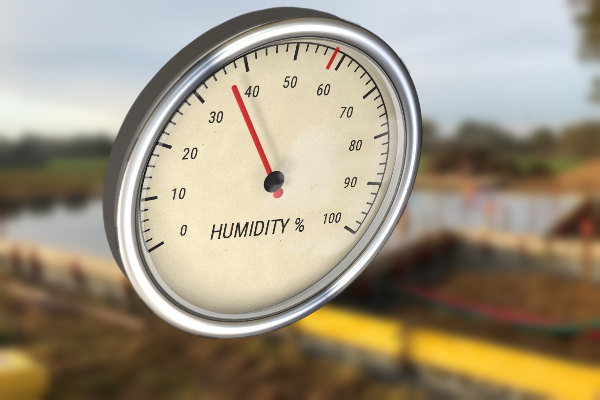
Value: 36,%
